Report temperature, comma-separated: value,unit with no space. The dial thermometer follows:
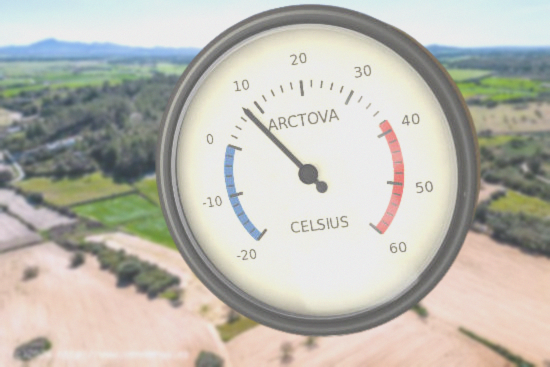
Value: 8,°C
